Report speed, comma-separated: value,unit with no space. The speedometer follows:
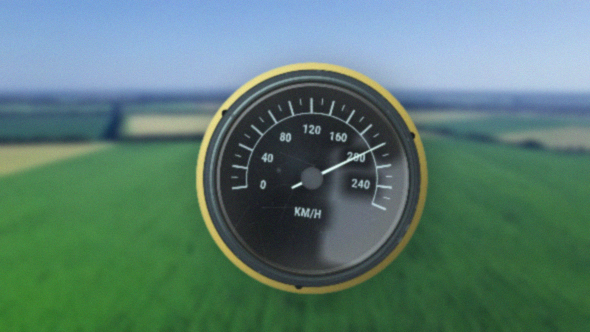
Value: 200,km/h
